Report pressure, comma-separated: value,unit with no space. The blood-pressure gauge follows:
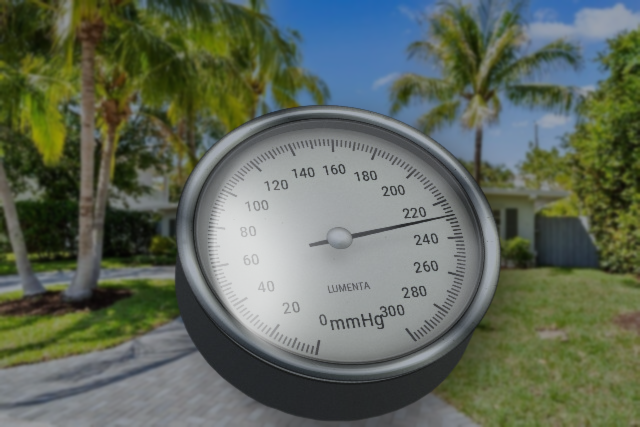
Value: 230,mmHg
